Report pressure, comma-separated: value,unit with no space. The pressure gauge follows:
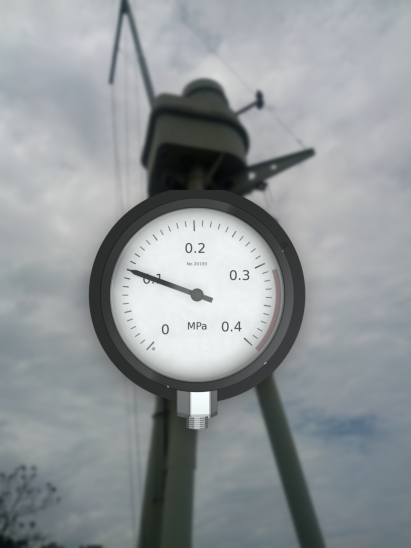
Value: 0.1,MPa
